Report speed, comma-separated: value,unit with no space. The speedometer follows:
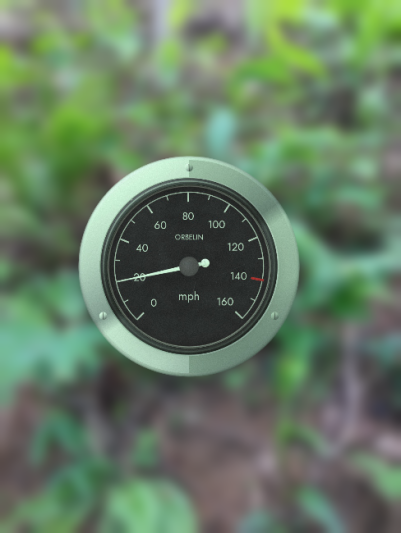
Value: 20,mph
